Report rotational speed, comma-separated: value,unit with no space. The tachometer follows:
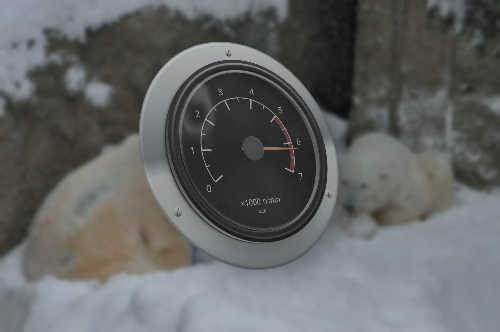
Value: 6250,rpm
